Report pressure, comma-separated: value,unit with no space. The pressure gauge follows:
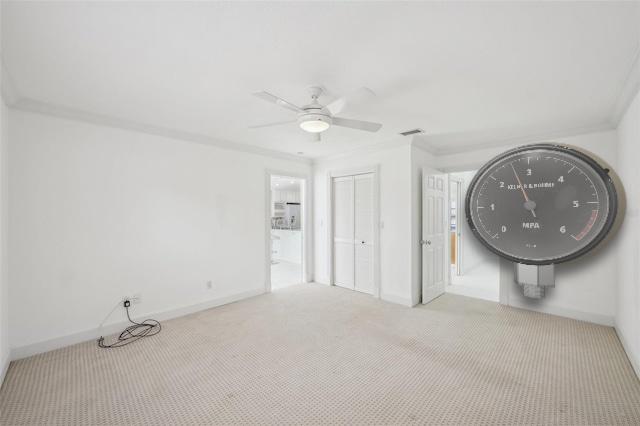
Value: 2.6,MPa
